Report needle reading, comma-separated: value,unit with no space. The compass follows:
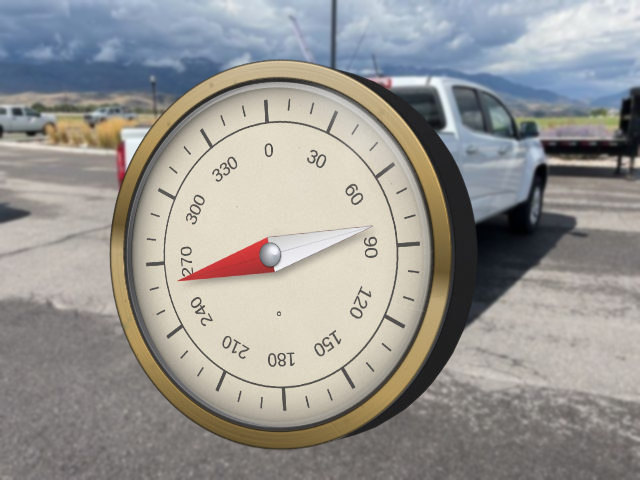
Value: 260,°
